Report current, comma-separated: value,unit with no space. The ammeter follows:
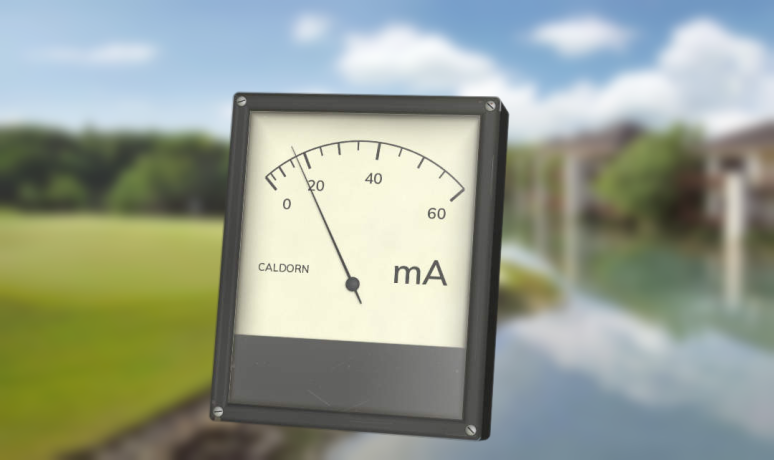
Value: 17.5,mA
